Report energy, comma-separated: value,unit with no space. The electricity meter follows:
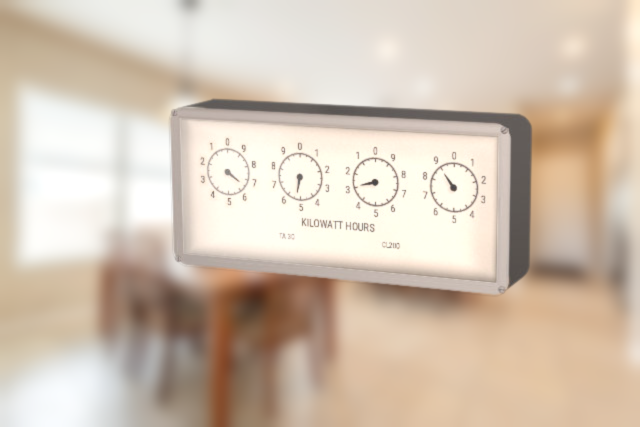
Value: 6529,kWh
